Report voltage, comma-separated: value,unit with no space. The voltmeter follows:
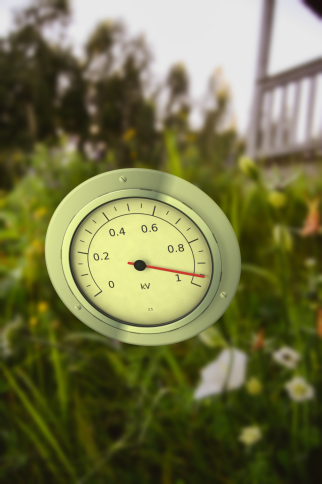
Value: 0.95,kV
